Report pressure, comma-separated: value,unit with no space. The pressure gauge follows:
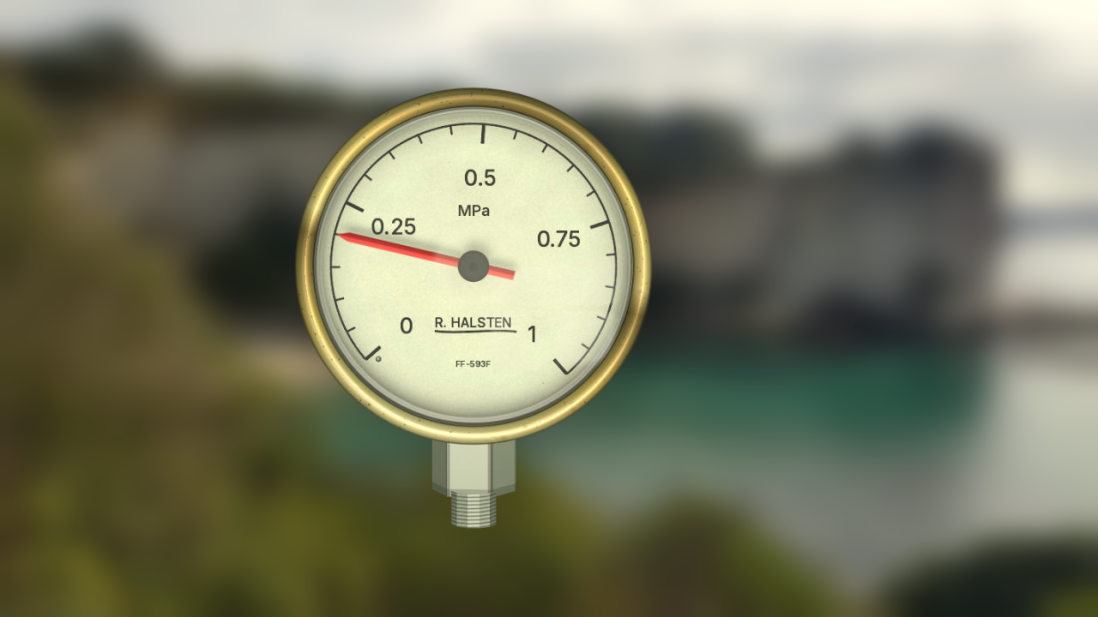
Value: 0.2,MPa
